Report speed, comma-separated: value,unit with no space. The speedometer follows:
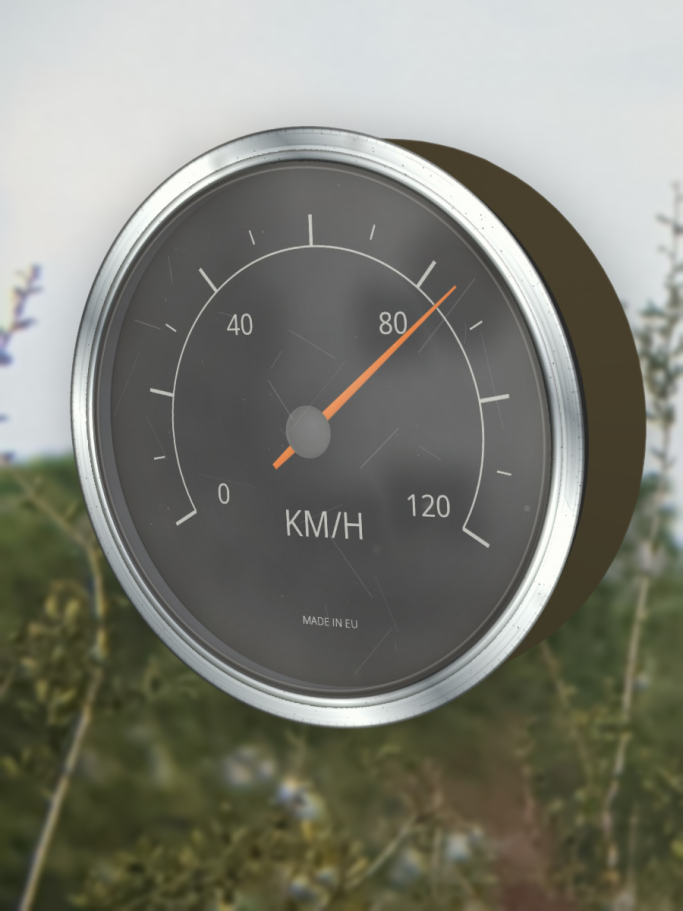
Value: 85,km/h
